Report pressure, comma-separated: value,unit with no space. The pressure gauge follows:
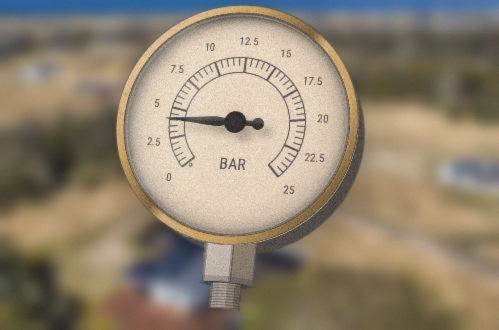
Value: 4,bar
